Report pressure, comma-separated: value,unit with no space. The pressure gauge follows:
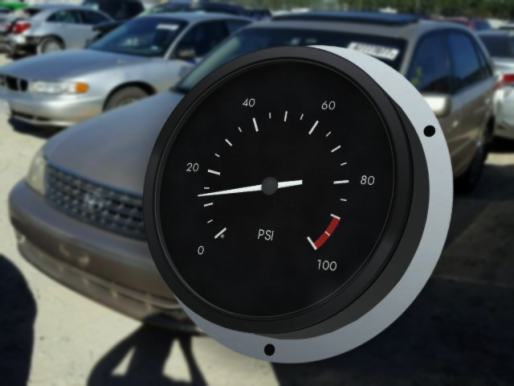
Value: 12.5,psi
